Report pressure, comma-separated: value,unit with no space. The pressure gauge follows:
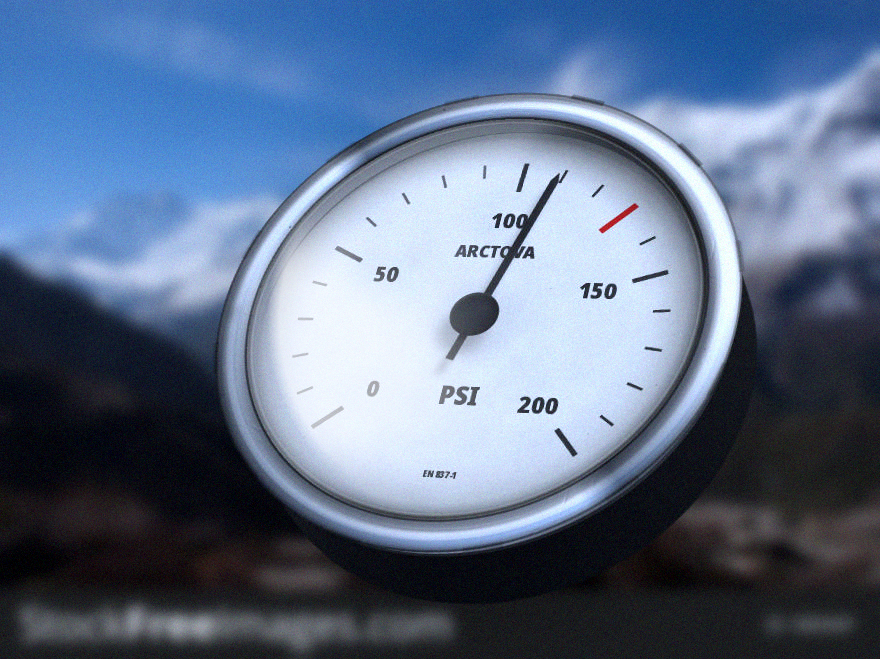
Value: 110,psi
